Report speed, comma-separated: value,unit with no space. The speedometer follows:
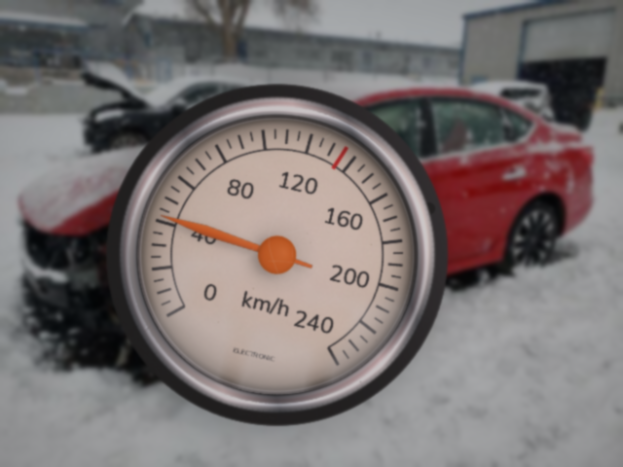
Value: 42.5,km/h
